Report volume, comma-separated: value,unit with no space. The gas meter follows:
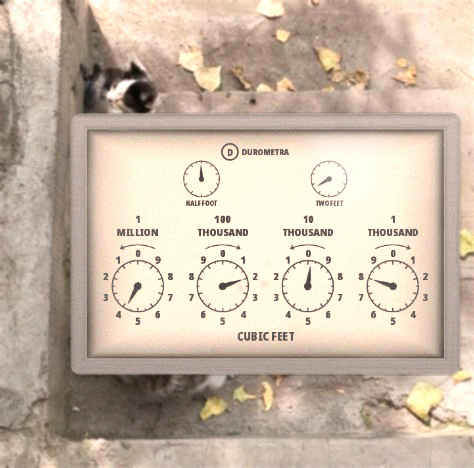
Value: 419800,ft³
